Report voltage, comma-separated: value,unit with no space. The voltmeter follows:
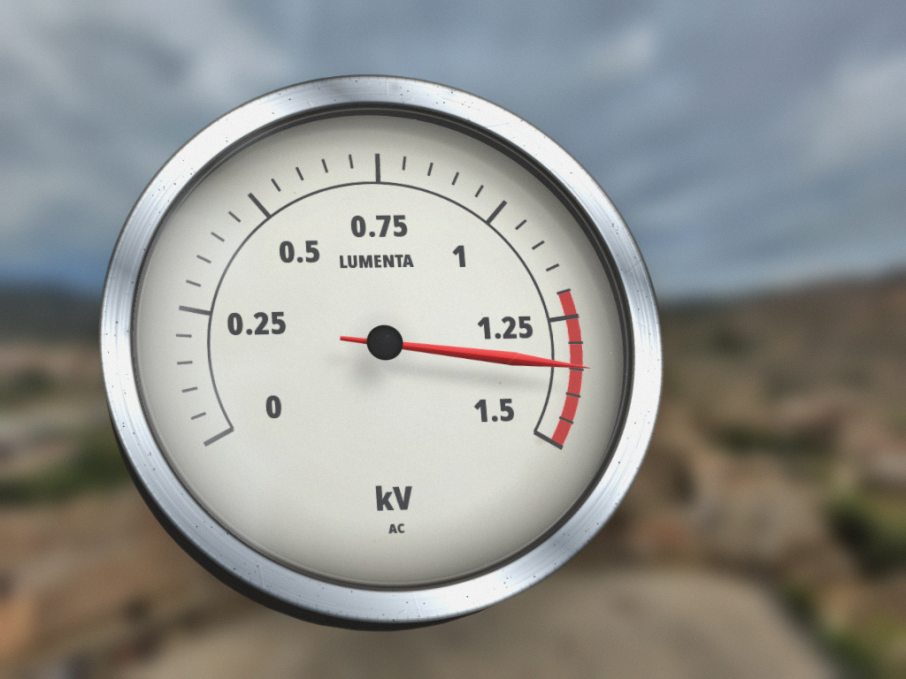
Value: 1.35,kV
